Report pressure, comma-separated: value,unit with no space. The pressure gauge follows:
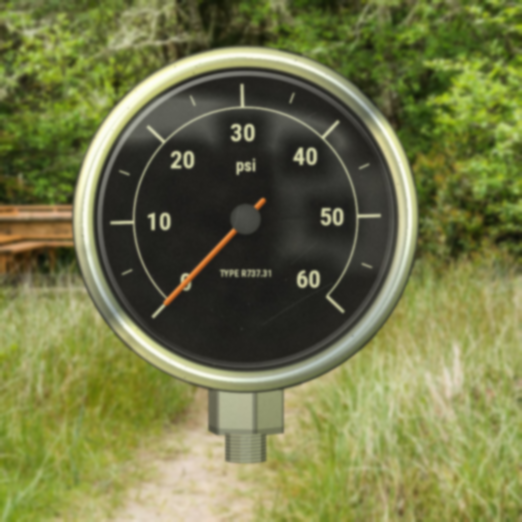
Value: 0,psi
